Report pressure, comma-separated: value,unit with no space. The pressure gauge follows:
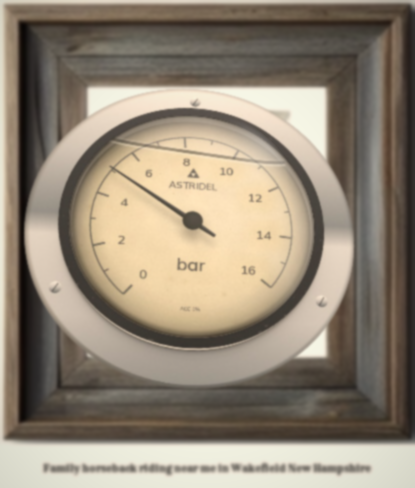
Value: 5,bar
